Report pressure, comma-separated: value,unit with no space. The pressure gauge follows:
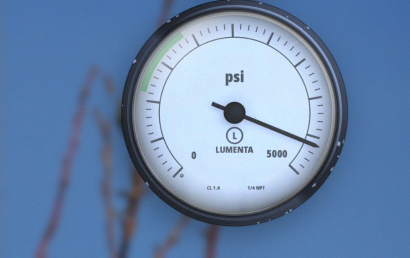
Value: 4600,psi
